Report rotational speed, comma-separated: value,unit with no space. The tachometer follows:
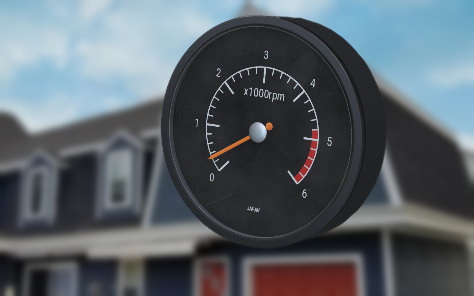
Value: 300,rpm
